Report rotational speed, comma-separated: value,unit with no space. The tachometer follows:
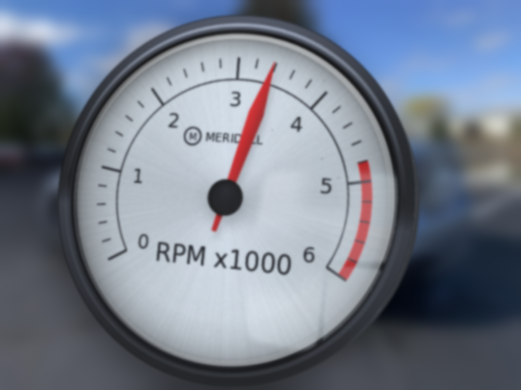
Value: 3400,rpm
